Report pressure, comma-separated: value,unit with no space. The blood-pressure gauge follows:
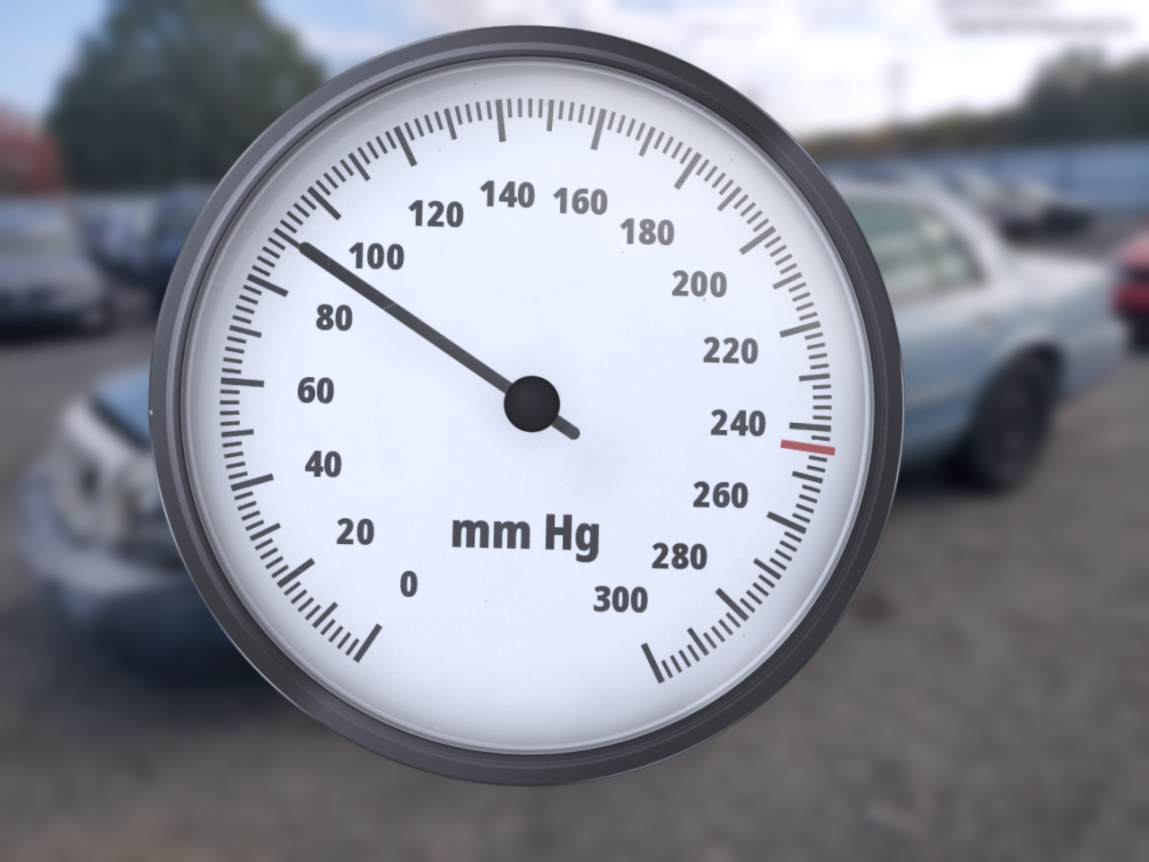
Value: 90,mmHg
